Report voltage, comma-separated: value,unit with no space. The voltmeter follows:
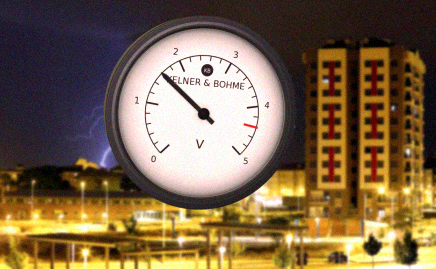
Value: 1.6,V
